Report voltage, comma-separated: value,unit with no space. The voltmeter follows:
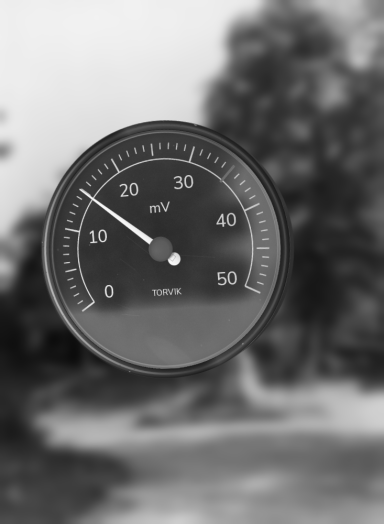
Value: 15,mV
